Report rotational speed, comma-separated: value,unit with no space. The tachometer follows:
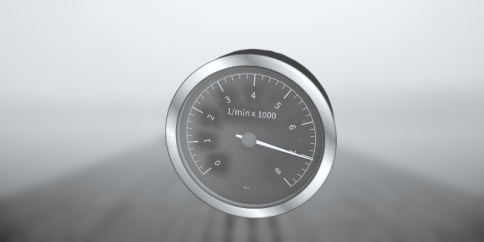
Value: 7000,rpm
